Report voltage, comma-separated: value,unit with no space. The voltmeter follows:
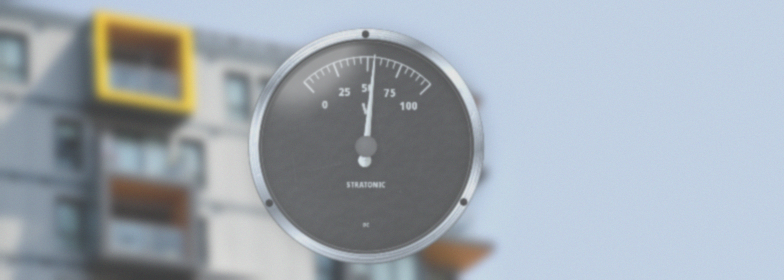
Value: 55,V
